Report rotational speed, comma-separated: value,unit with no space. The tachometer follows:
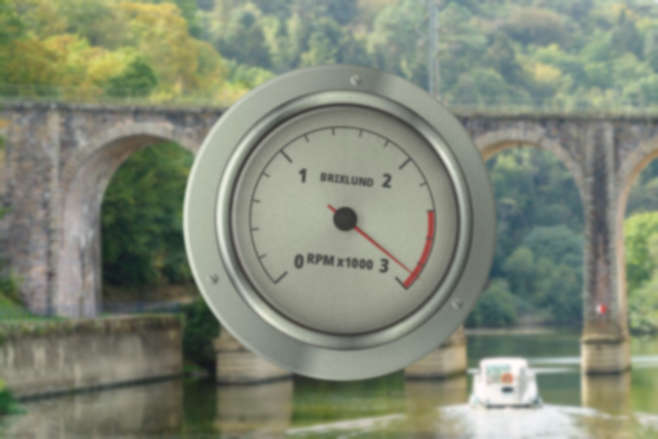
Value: 2900,rpm
